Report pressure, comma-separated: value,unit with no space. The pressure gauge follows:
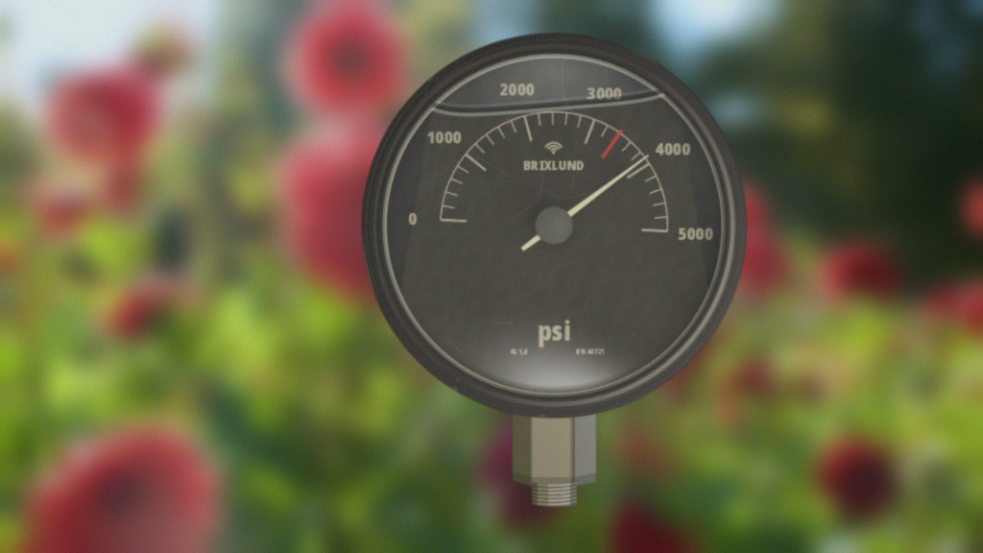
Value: 3900,psi
